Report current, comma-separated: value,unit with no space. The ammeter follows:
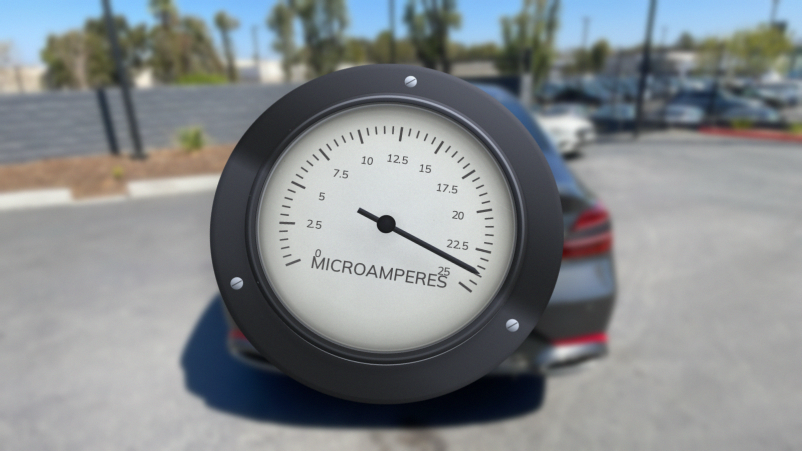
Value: 24,µA
